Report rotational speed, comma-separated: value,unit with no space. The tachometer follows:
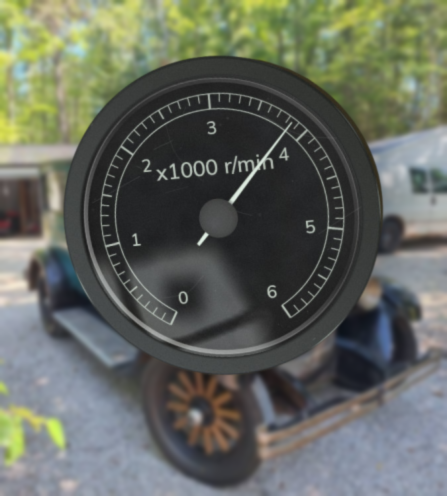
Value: 3850,rpm
